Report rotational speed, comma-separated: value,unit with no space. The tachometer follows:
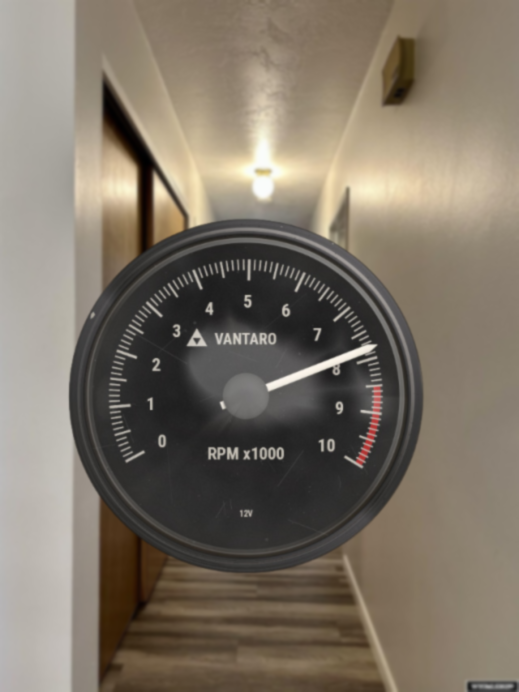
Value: 7800,rpm
